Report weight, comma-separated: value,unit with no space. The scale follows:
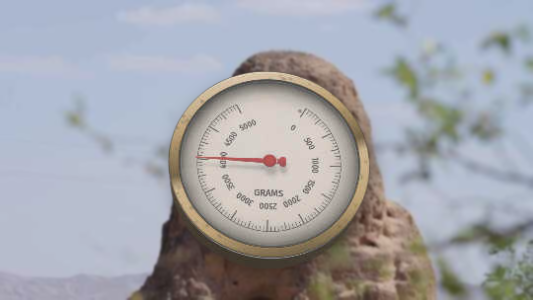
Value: 4000,g
